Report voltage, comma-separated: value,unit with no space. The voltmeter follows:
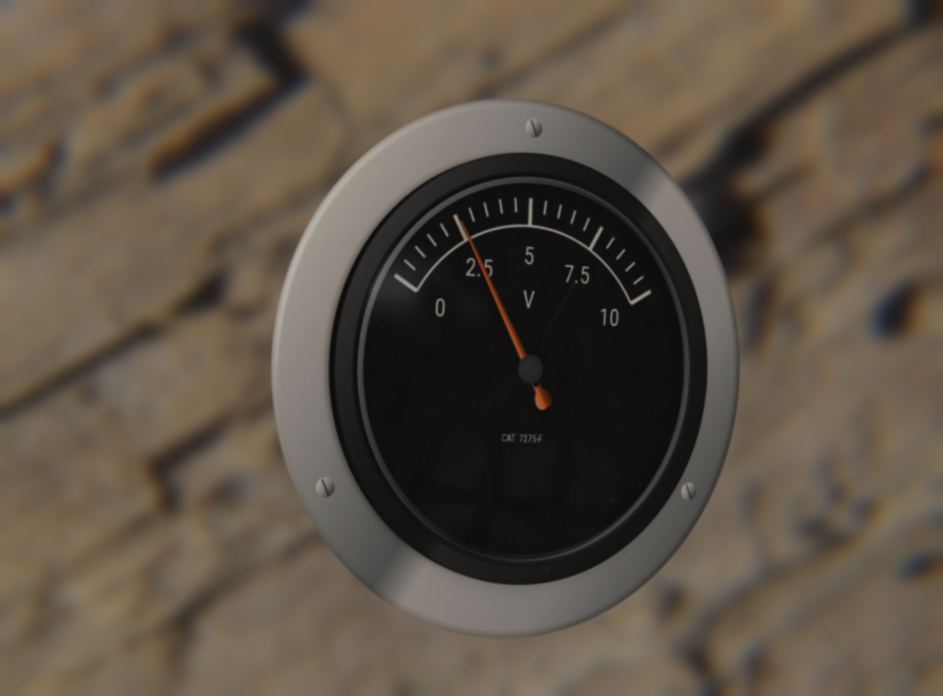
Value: 2.5,V
